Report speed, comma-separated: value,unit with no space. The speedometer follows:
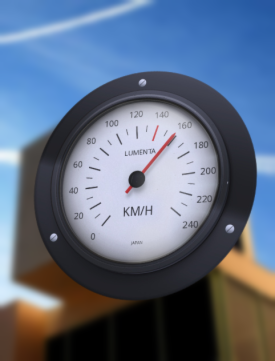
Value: 160,km/h
